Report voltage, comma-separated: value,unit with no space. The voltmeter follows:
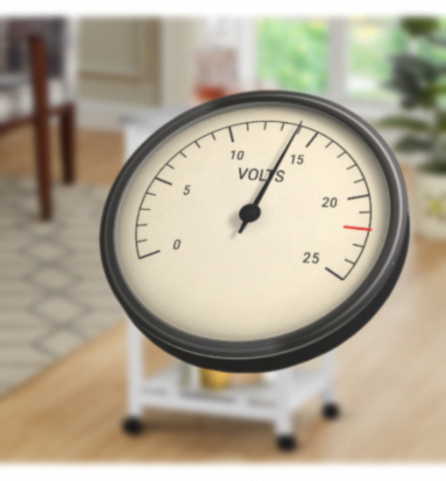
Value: 14,V
